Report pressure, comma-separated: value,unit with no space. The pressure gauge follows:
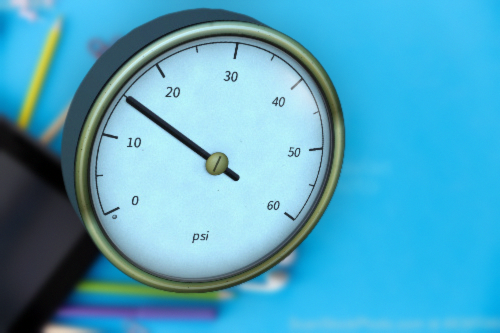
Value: 15,psi
